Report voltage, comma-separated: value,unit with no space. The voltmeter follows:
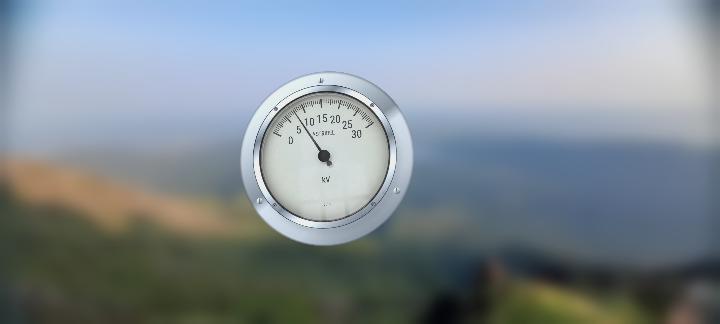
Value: 7.5,kV
